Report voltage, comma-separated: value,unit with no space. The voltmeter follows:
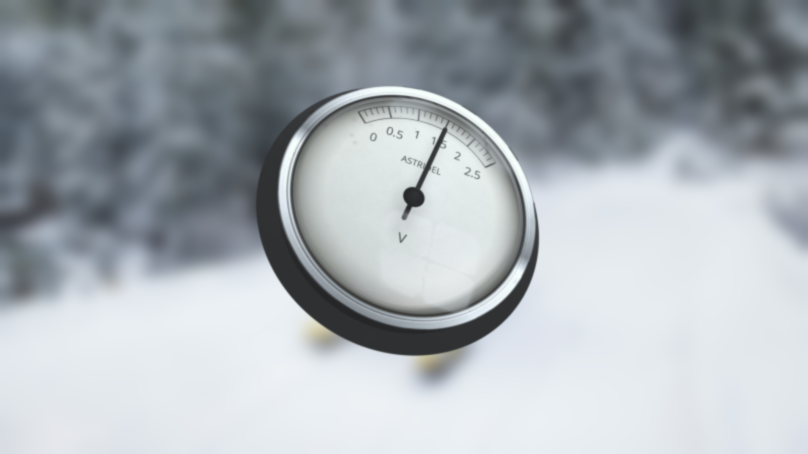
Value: 1.5,V
